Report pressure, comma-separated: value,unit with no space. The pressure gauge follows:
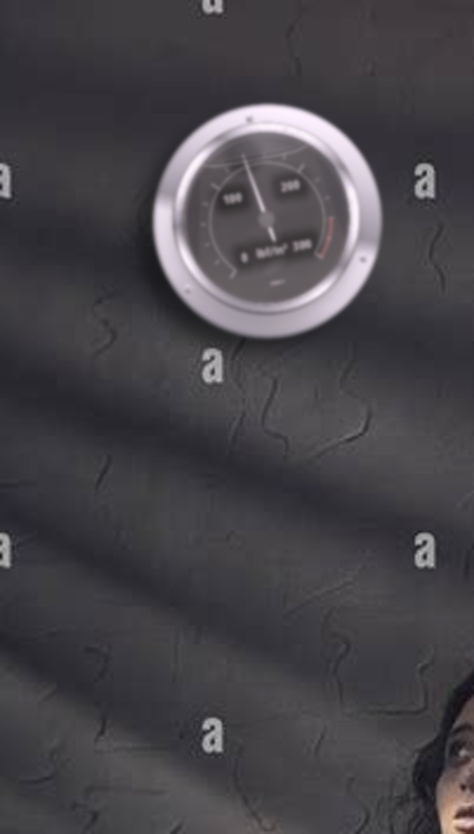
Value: 140,psi
